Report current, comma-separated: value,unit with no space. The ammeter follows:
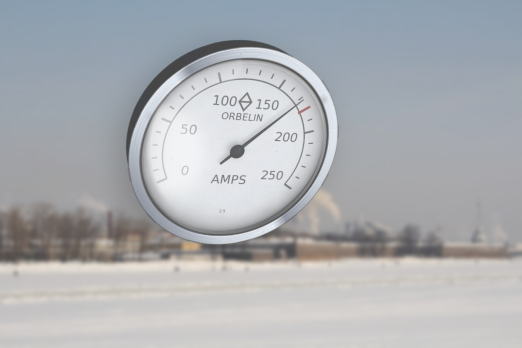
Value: 170,A
